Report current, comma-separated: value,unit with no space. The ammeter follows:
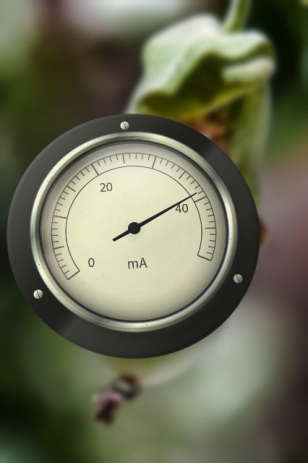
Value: 39,mA
